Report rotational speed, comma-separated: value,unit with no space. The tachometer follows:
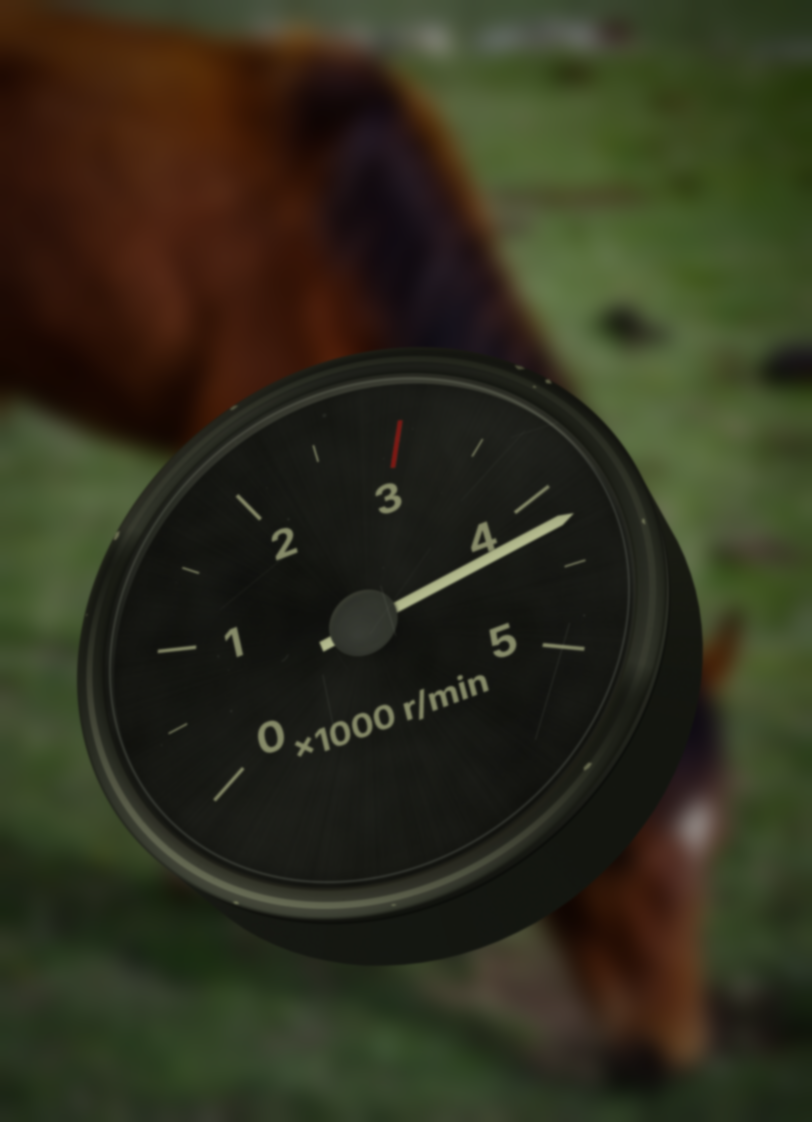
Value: 4250,rpm
